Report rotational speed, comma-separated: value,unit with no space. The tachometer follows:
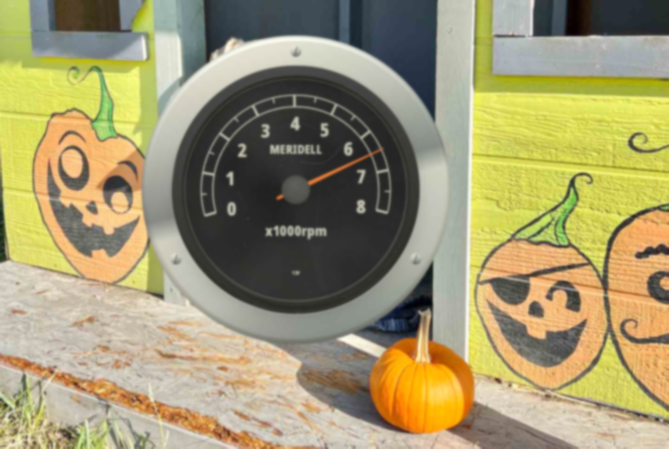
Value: 6500,rpm
